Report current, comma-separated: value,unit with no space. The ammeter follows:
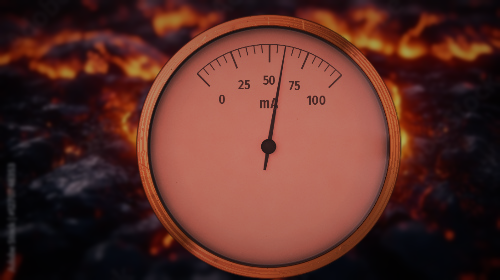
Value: 60,mA
